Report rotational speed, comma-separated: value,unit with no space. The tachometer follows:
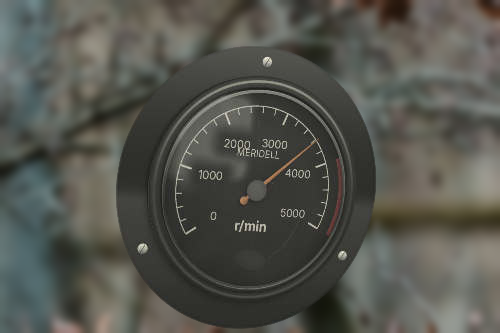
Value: 3600,rpm
